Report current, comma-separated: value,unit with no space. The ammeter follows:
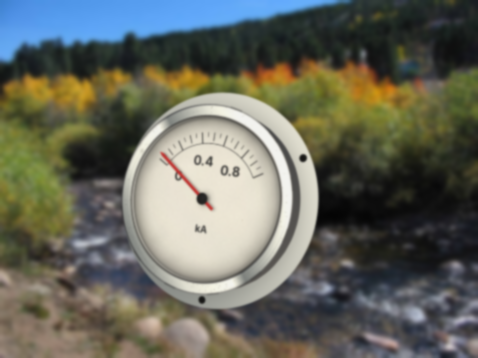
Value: 0.05,kA
